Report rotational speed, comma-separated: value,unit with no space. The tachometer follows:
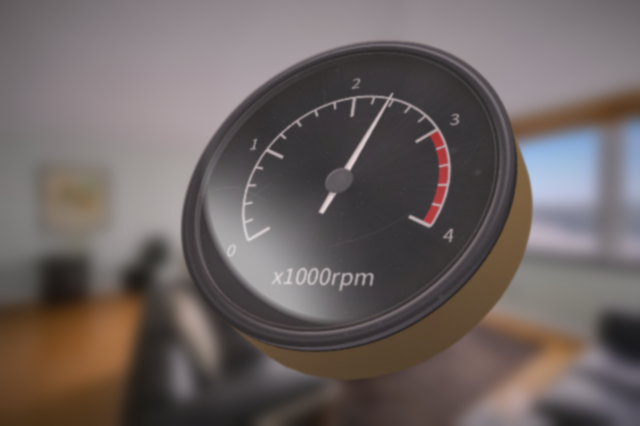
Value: 2400,rpm
